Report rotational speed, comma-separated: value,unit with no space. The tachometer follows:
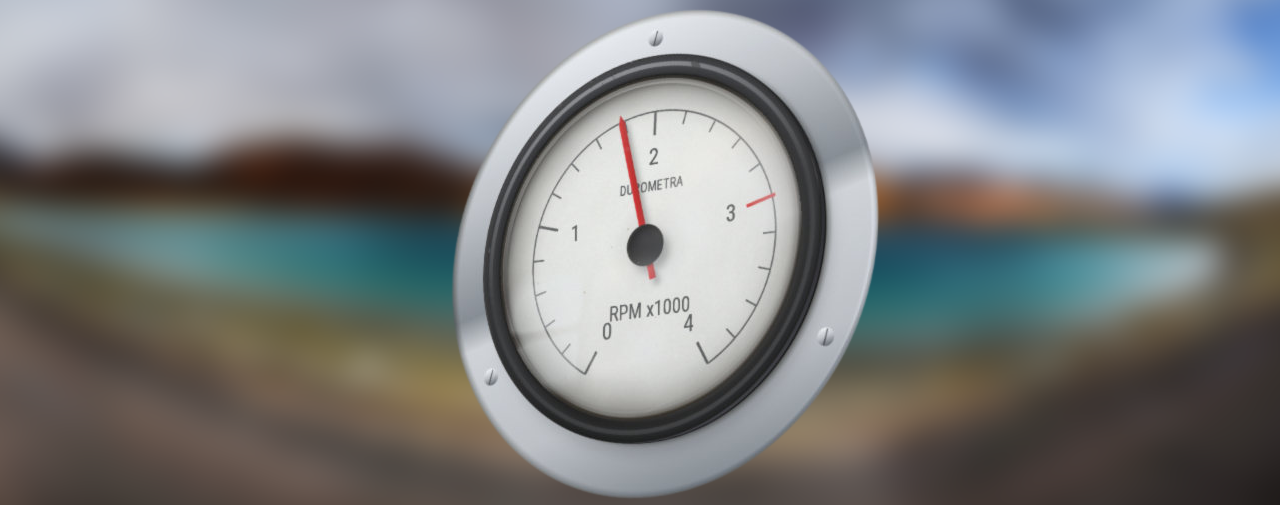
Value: 1800,rpm
